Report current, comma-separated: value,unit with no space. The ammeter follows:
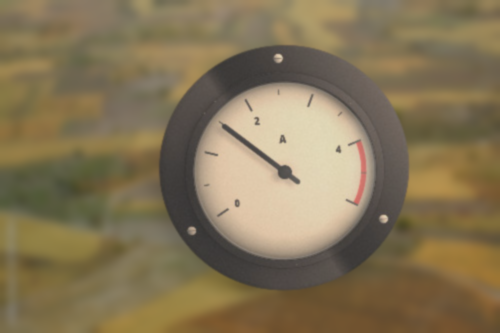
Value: 1.5,A
